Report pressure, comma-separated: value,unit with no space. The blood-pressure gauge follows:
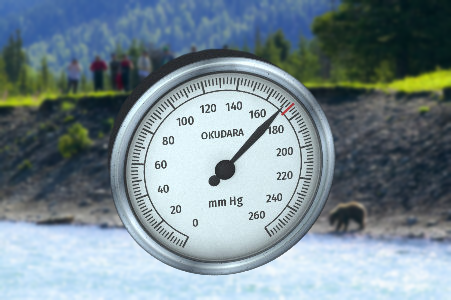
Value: 170,mmHg
